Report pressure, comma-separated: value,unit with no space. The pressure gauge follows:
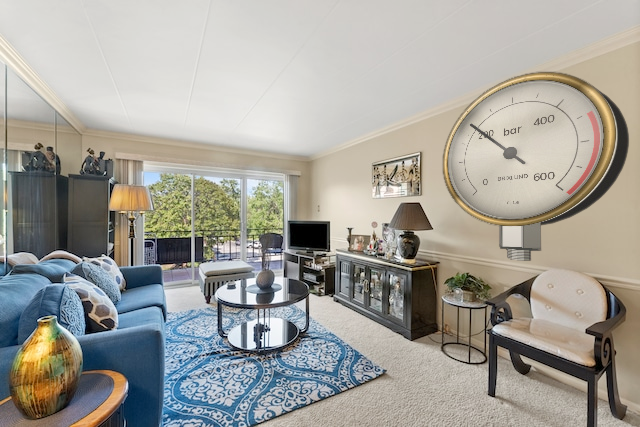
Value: 200,bar
